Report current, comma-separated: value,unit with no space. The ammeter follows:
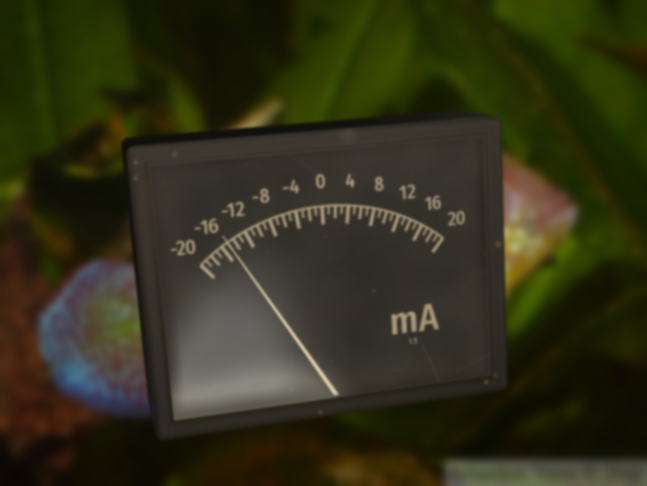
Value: -15,mA
